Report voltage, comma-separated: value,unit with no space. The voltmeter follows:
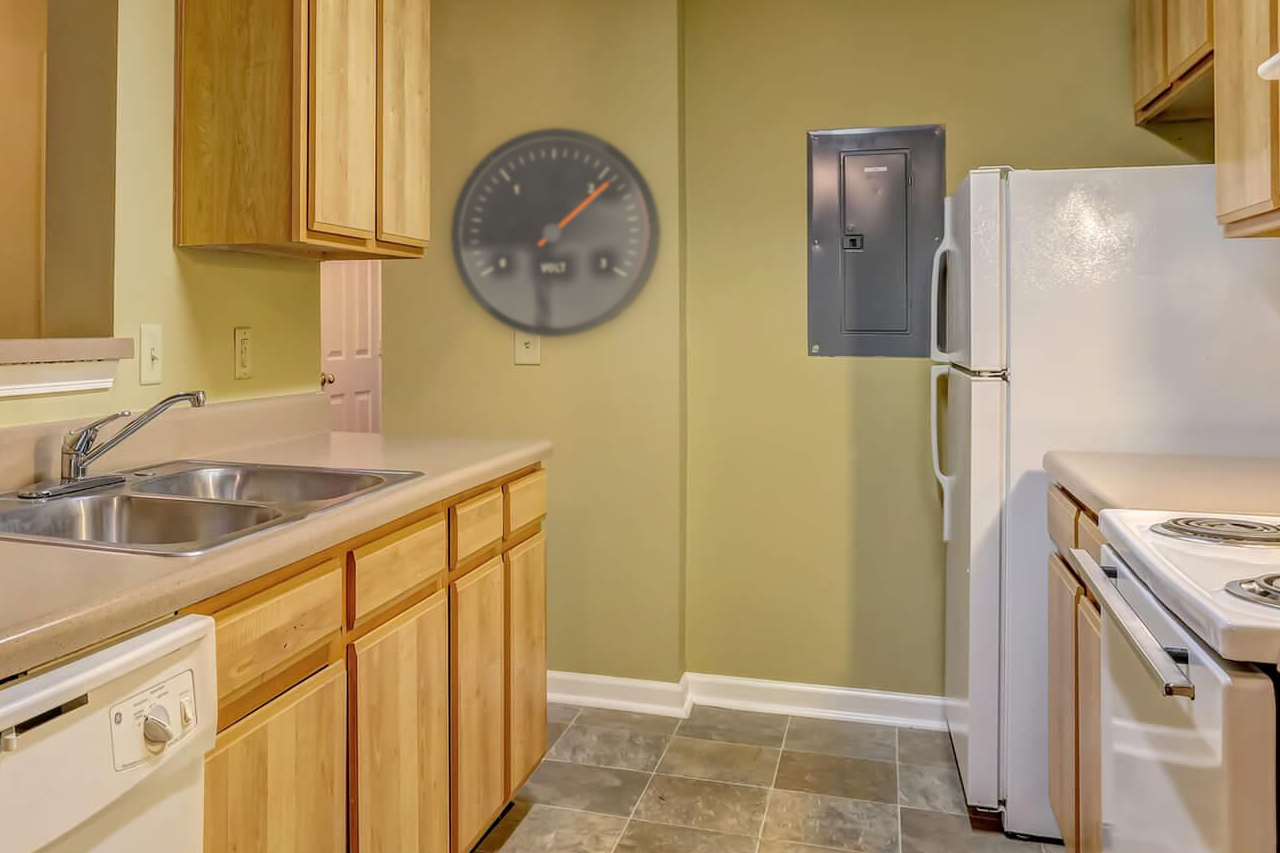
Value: 2.1,V
